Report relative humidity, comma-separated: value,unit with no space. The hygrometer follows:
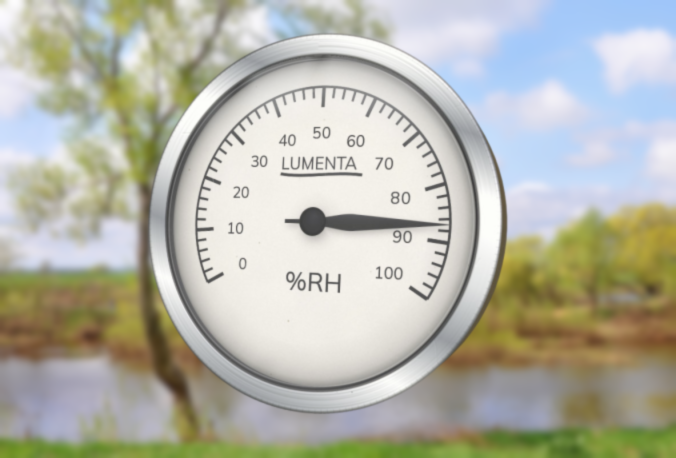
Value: 87,%
